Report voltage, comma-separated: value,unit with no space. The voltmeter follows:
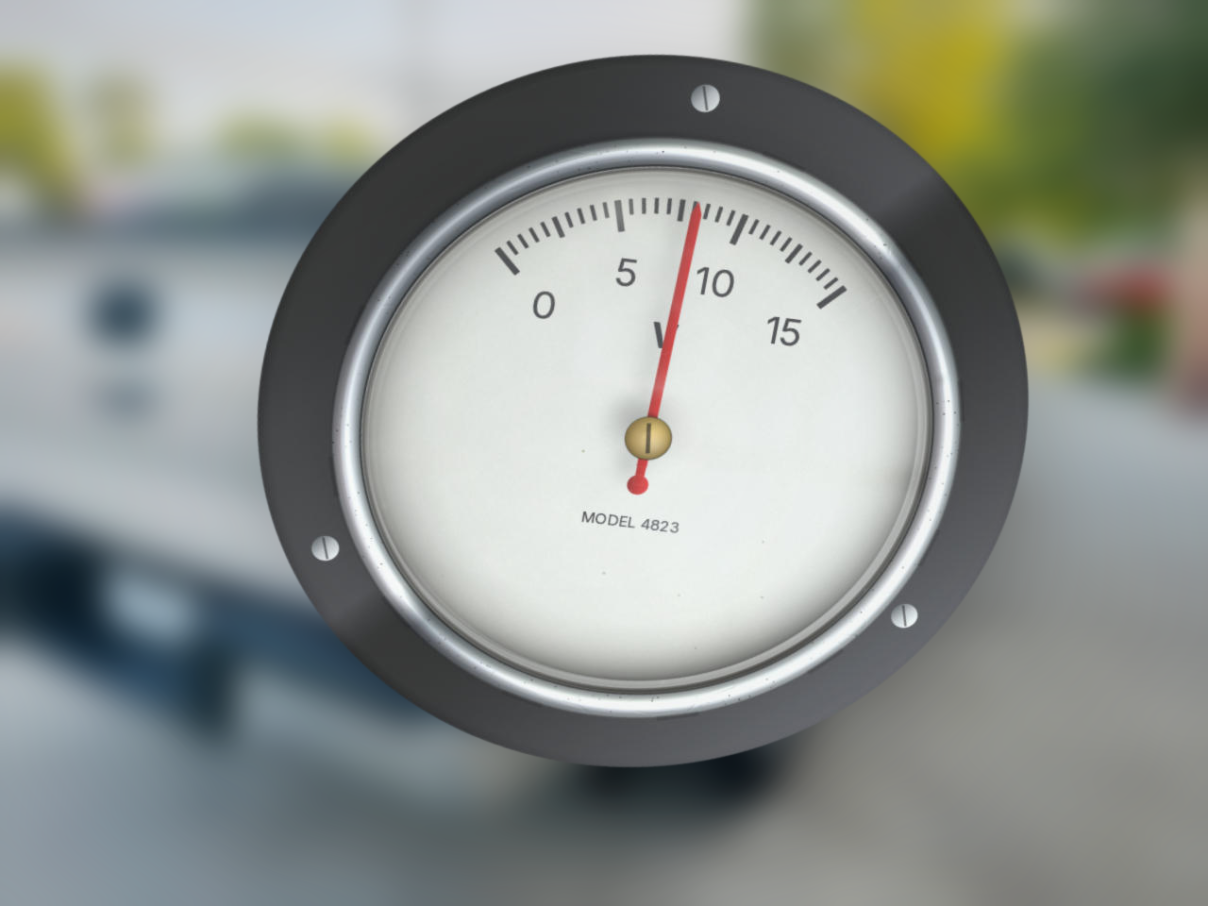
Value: 8,V
